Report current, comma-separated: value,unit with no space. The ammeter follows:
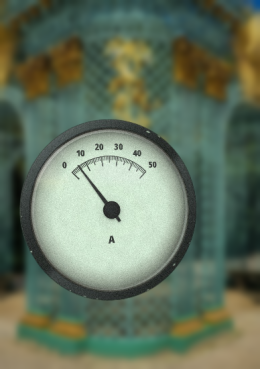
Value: 5,A
